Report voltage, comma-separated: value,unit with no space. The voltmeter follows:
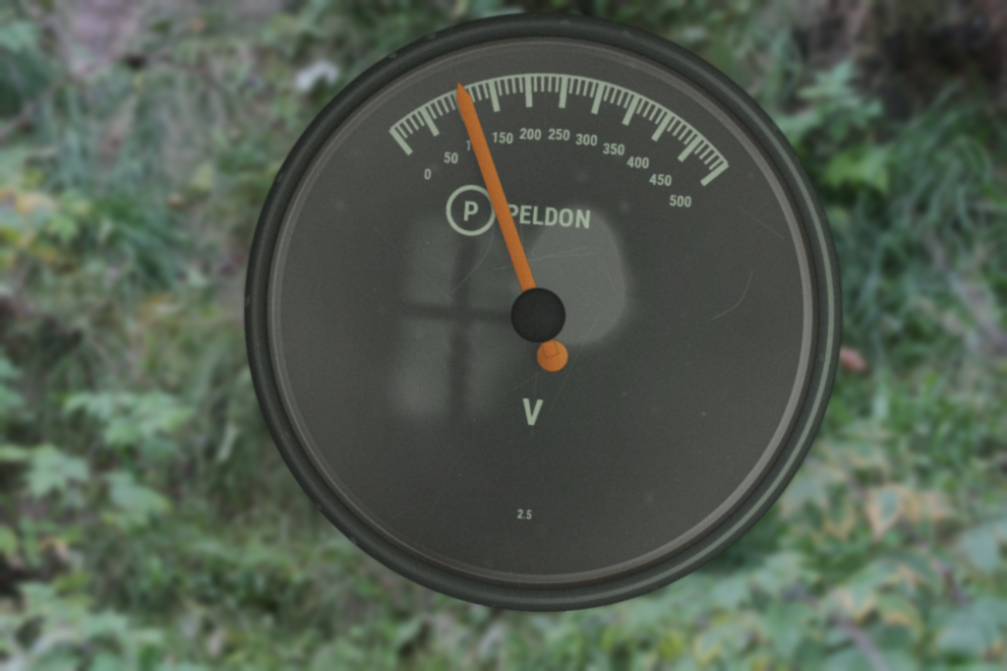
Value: 110,V
